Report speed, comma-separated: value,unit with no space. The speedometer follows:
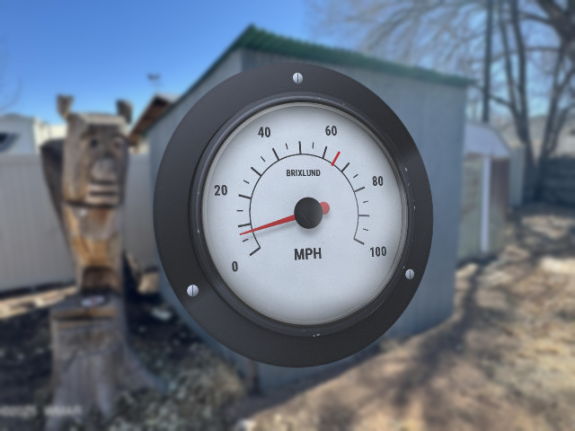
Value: 7.5,mph
